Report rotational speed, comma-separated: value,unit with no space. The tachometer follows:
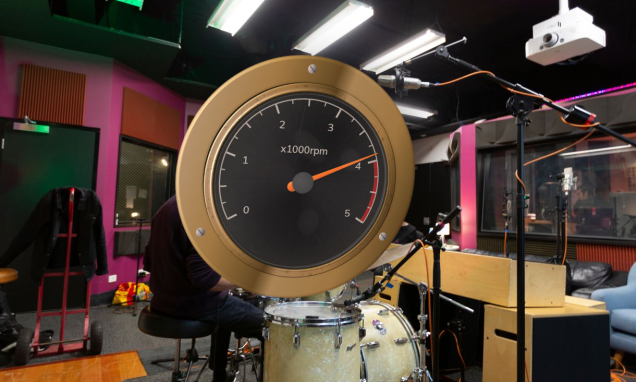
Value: 3875,rpm
